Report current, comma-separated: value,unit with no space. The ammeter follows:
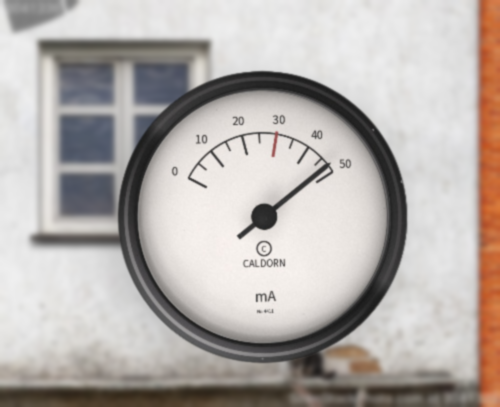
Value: 47.5,mA
